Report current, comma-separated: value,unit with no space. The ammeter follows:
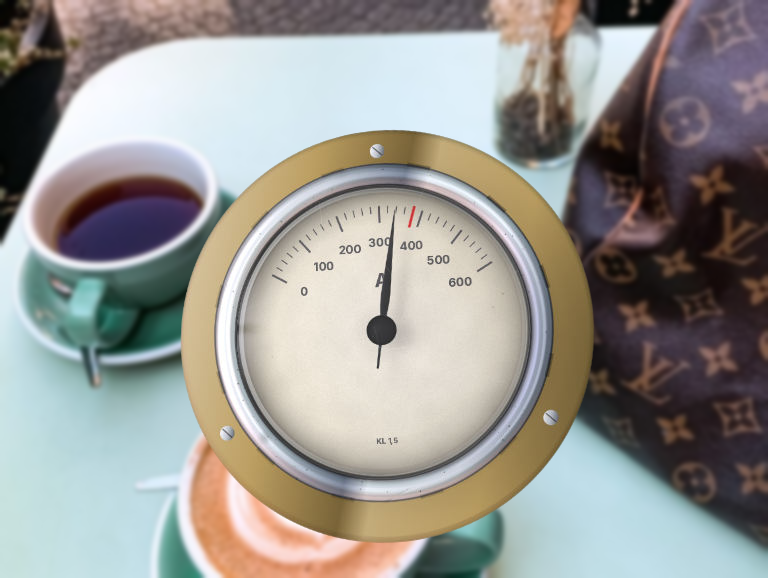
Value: 340,A
